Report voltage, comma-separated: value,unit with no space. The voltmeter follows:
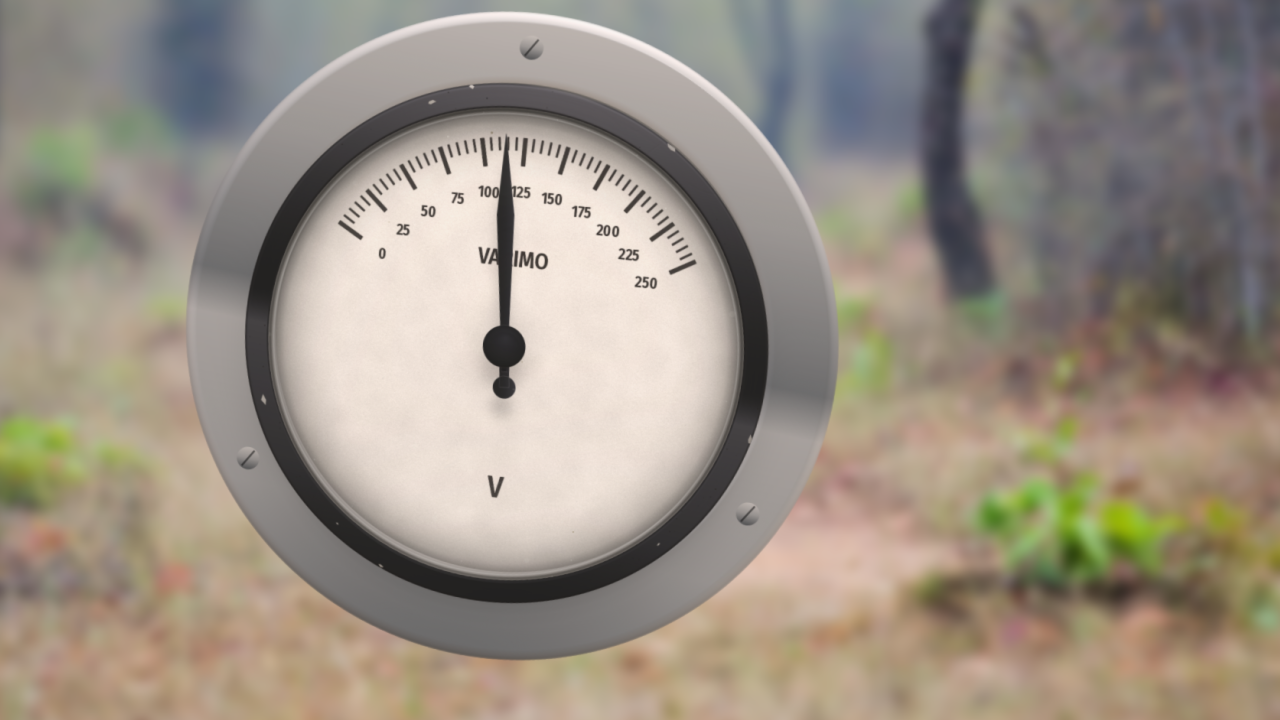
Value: 115,V
